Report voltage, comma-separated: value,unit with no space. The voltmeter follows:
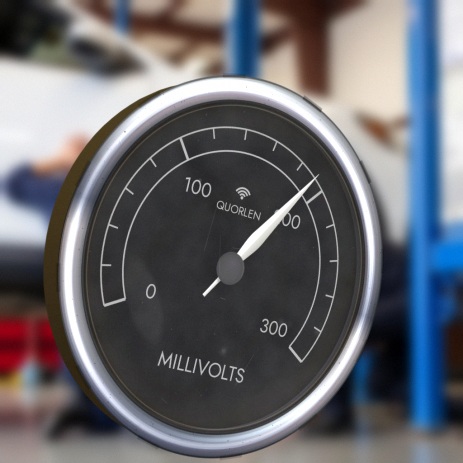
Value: 190,mV
